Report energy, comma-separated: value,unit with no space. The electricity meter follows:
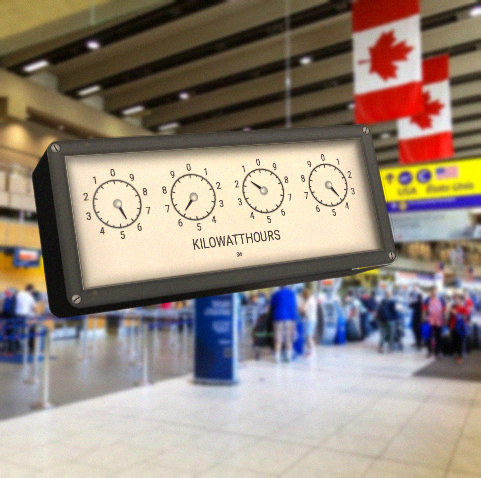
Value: 5614,kWh
